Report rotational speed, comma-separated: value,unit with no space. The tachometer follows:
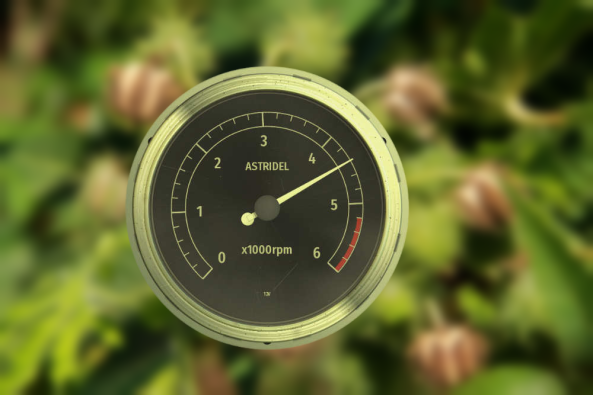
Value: 4400,rpm
